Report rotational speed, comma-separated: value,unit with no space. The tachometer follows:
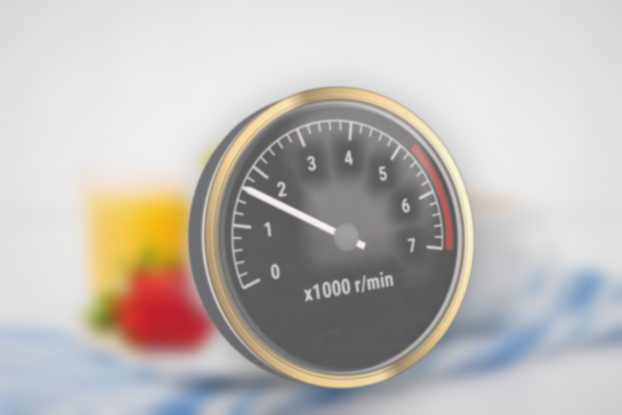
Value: 1600,rpm
